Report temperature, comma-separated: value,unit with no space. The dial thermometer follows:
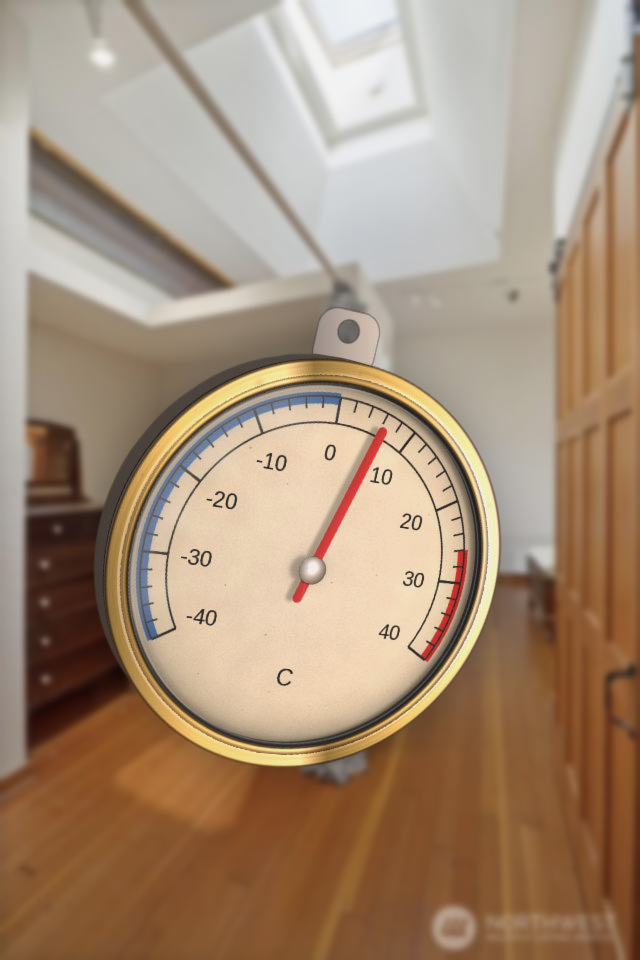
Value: 6,°C
